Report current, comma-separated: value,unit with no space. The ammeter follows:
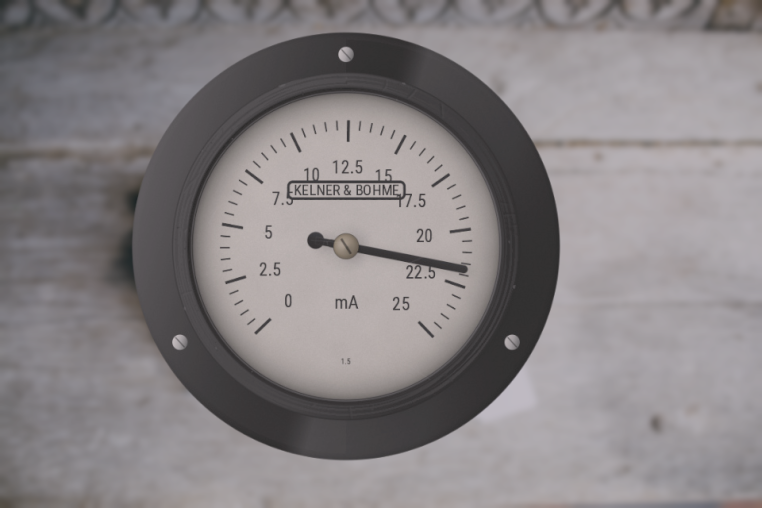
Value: 21.75,mA
